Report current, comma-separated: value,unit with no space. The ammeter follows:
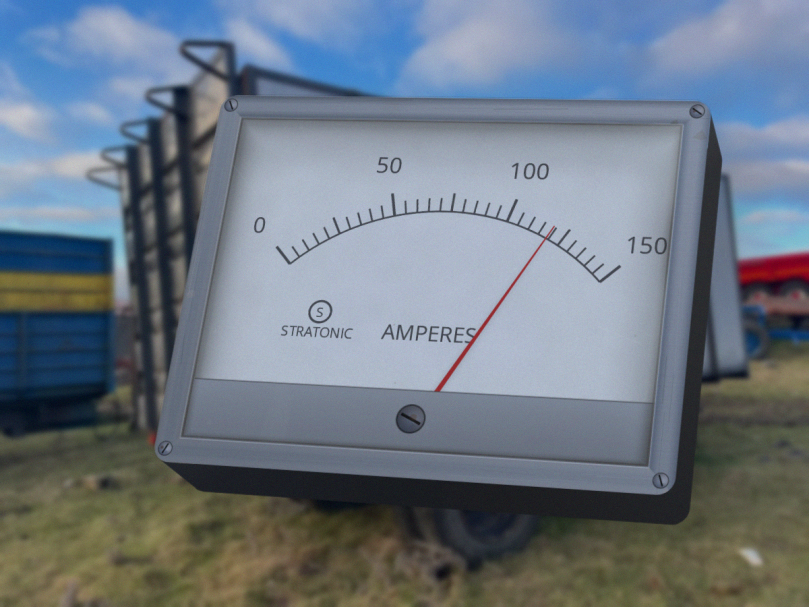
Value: 120,A
